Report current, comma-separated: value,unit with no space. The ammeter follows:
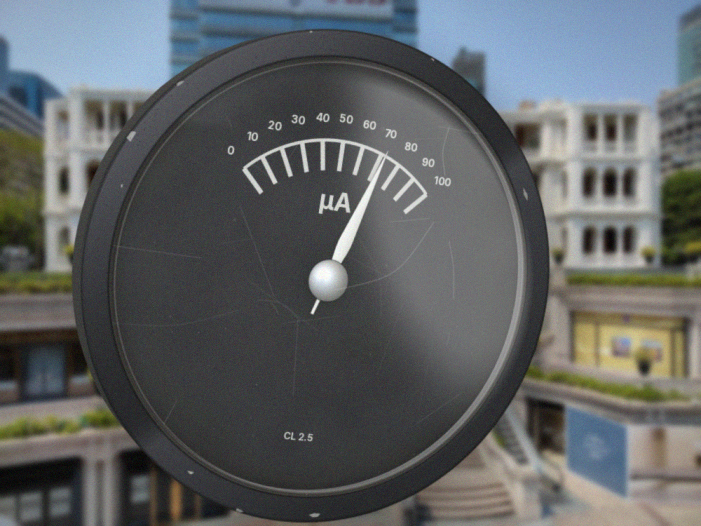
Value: 70,µA
